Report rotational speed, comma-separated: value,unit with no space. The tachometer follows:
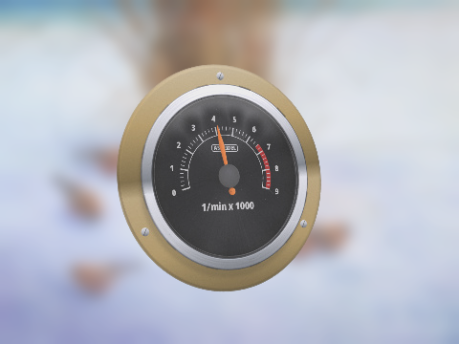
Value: 4000,rpm
